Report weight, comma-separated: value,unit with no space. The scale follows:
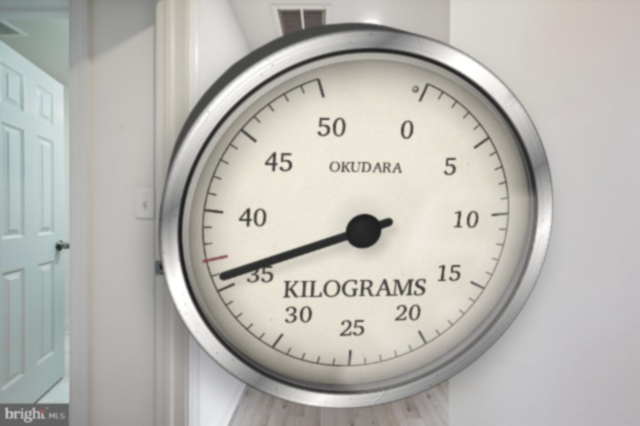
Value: 36,kg
